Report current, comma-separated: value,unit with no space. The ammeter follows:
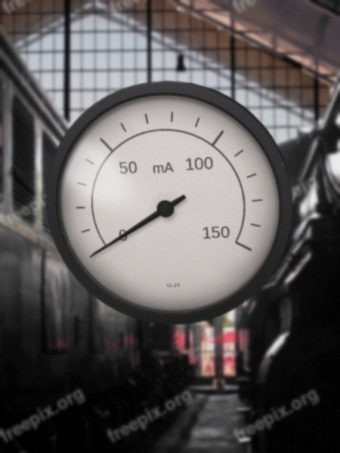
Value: 0,mA
